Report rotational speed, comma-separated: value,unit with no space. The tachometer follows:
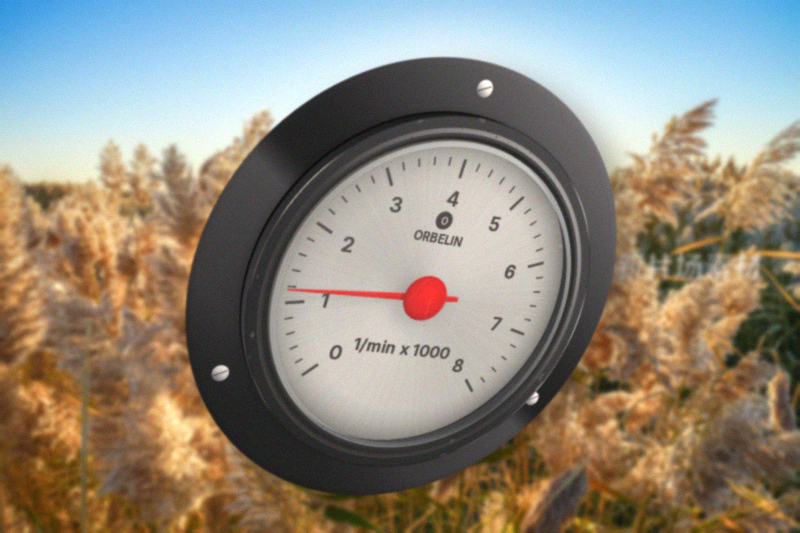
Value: 1200,rpm
